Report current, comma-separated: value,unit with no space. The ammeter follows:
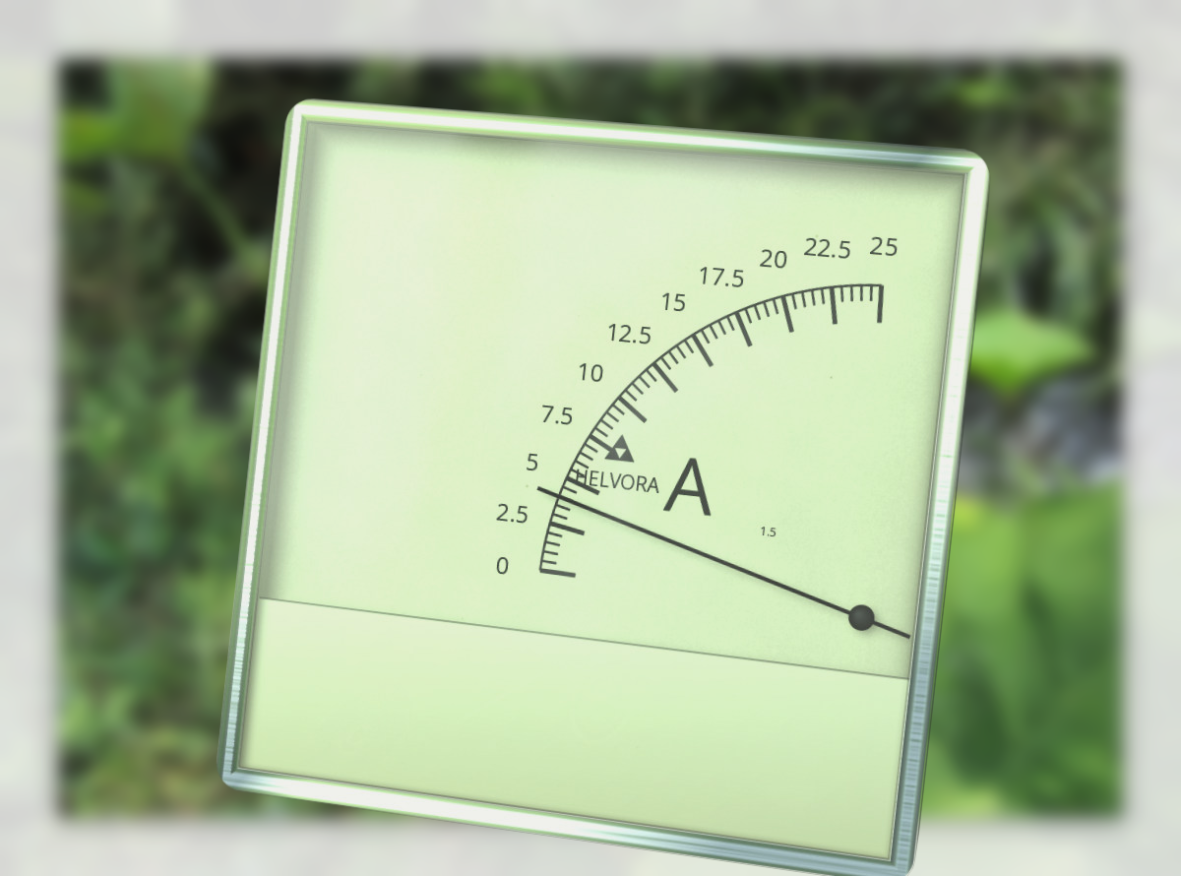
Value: 4,A
